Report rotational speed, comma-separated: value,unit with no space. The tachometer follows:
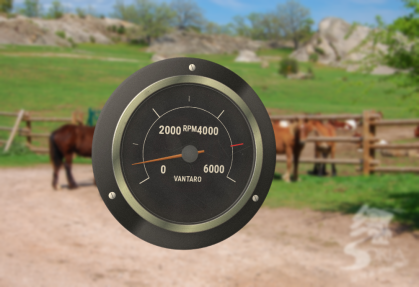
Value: 500,rpm
